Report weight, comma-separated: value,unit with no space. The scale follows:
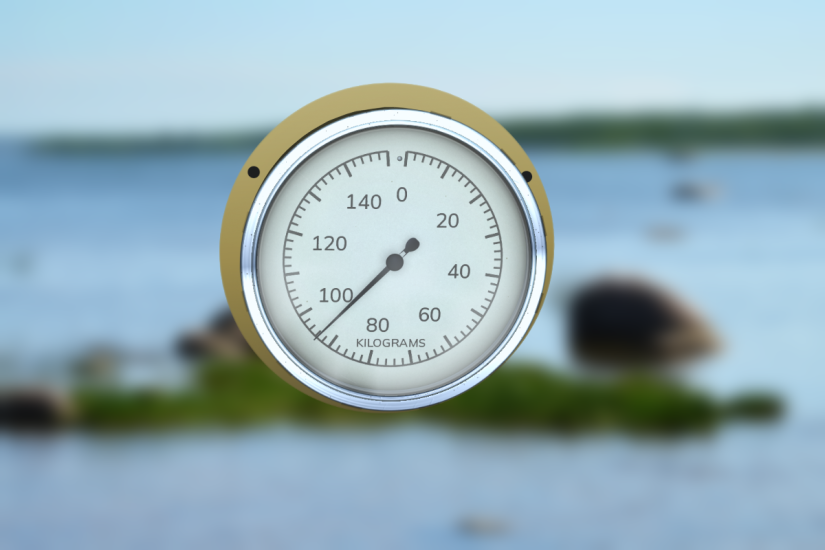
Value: 94,kg
